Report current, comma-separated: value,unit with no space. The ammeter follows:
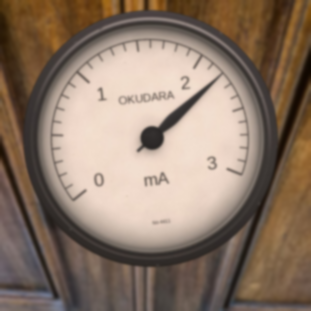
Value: 2.2,mA
